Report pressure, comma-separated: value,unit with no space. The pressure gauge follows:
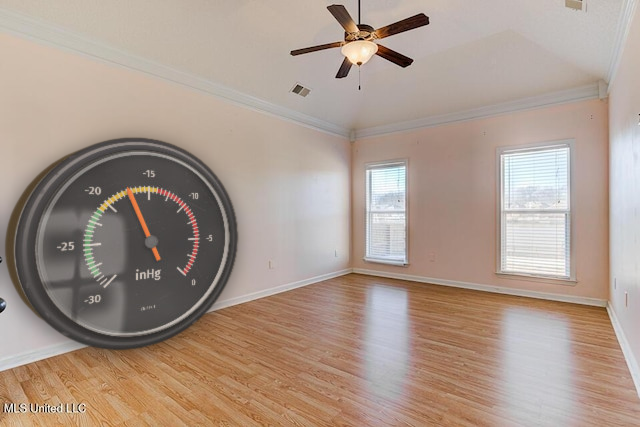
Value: -17.5,inHg
